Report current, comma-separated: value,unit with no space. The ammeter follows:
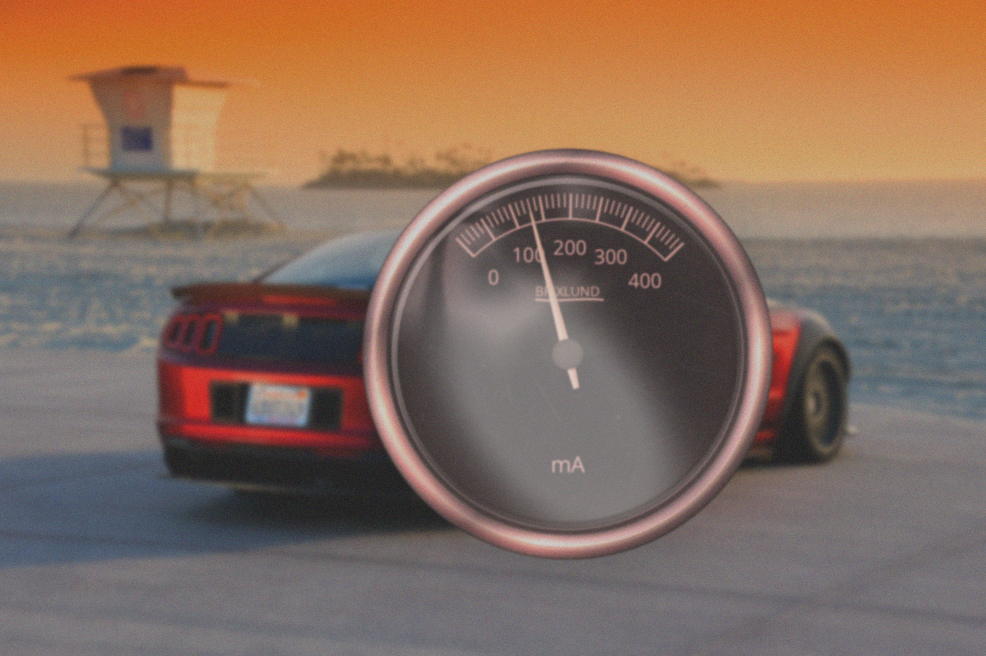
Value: 130,mA
